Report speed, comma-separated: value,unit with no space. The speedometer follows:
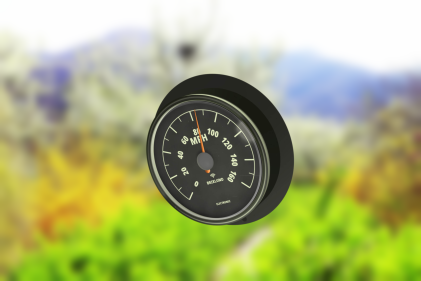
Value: 85,mph
